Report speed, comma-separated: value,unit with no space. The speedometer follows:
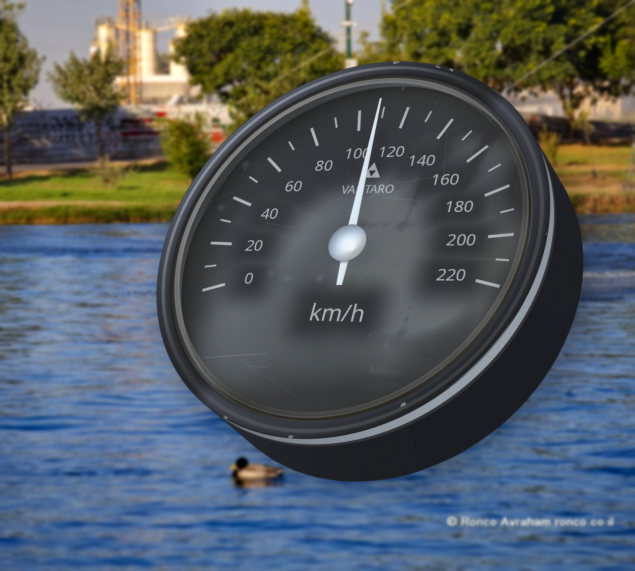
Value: 110,km/h
